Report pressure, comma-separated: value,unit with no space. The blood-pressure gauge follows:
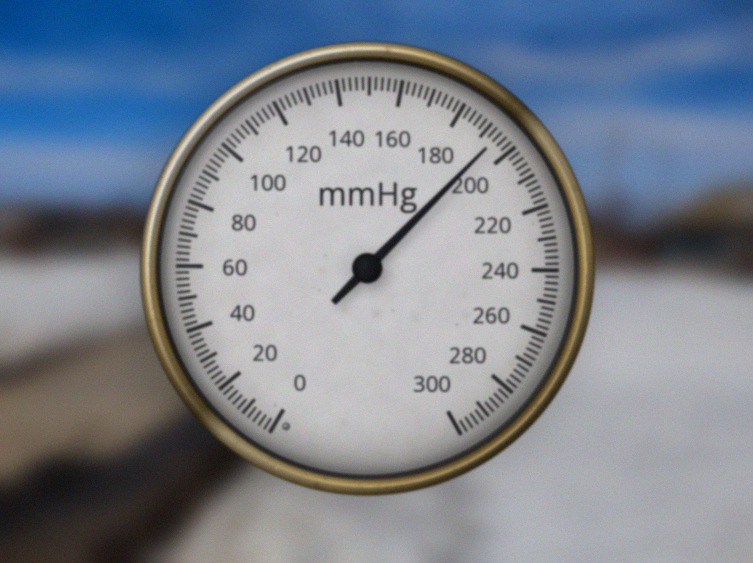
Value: 194,mmHg
